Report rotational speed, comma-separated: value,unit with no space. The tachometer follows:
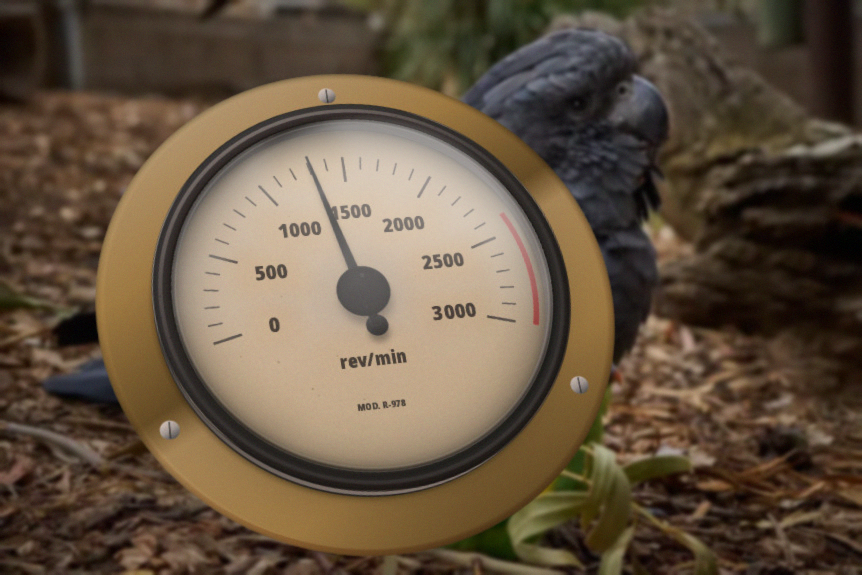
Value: 1300,rpm
